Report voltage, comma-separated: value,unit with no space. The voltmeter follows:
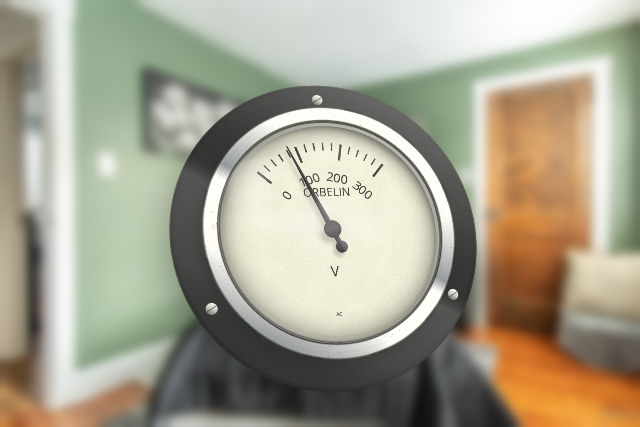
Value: 80,V
